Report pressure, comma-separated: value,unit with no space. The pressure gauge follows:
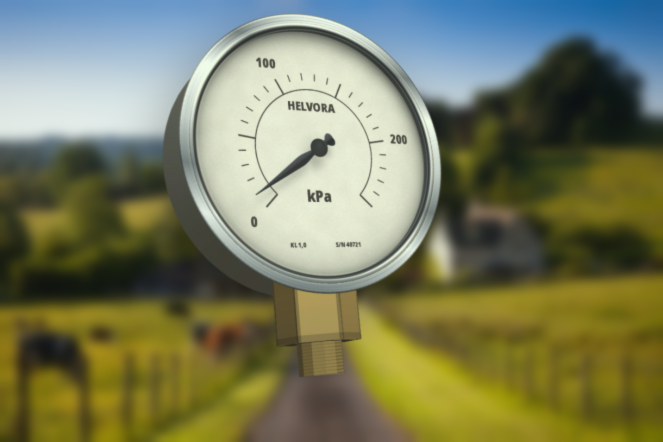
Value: 10,kPa
